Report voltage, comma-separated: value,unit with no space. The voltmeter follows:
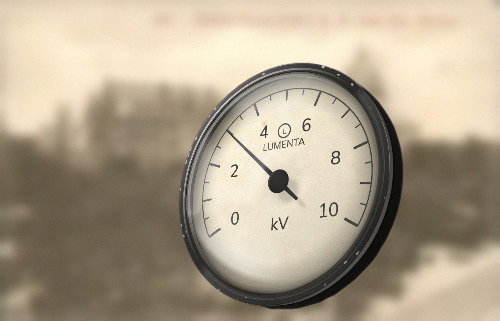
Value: 3,kV
